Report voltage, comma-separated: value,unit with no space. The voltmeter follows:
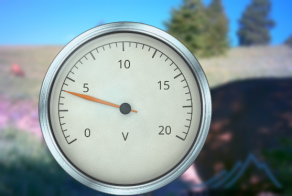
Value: 4,V
